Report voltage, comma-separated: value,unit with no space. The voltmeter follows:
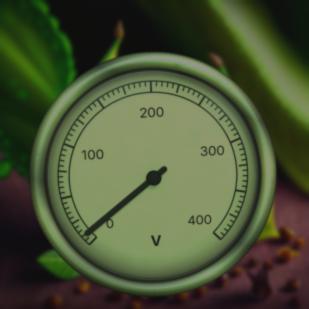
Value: 10,V
